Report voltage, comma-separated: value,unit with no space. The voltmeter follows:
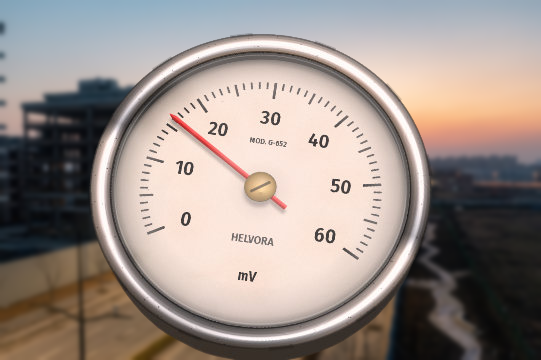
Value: 16,mV
